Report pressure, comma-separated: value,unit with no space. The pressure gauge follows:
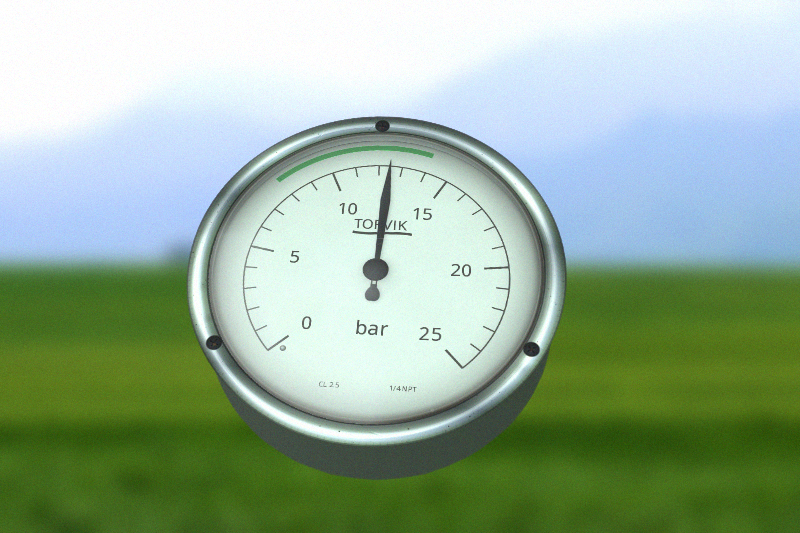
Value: 12.5,bar
